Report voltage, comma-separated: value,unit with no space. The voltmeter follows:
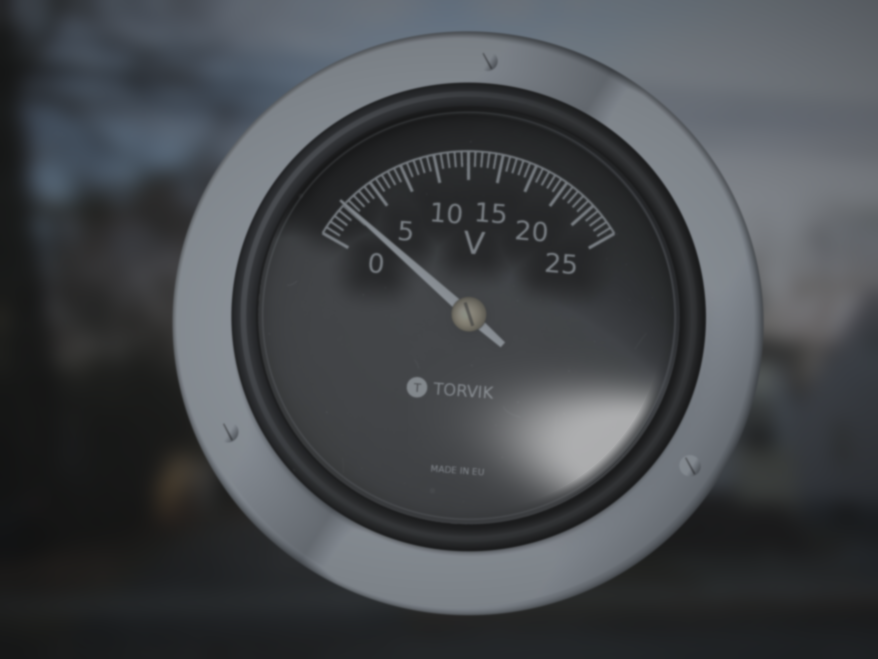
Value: 2.5,V
